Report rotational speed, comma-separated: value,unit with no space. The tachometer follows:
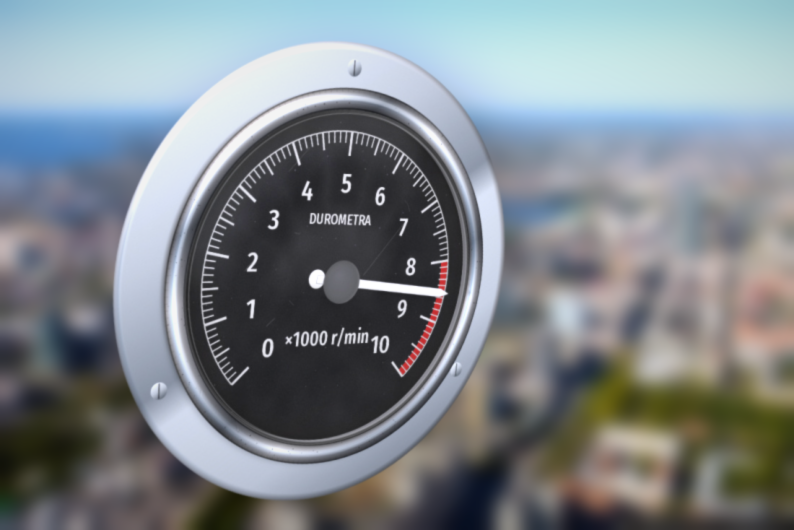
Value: 8500,rpm
